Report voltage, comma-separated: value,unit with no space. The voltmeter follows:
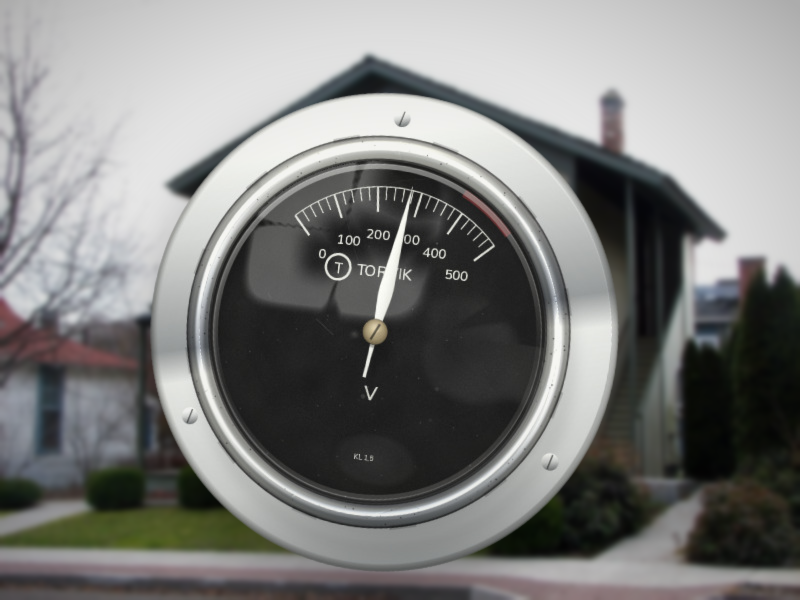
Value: 280,V
